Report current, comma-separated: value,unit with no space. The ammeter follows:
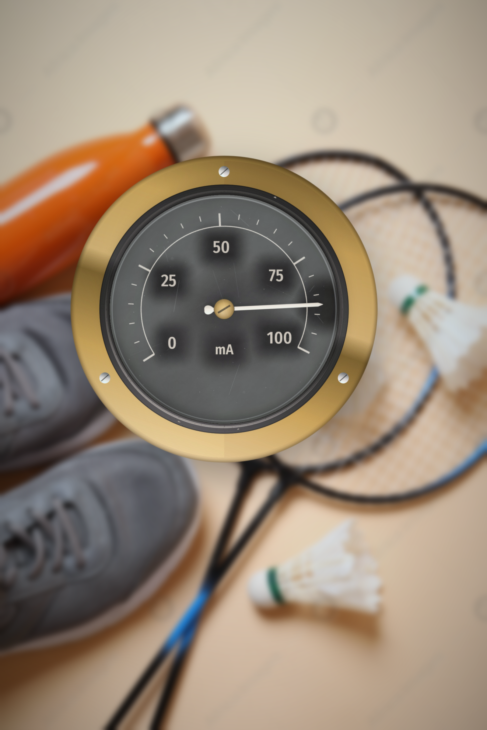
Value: 87.5,mA
